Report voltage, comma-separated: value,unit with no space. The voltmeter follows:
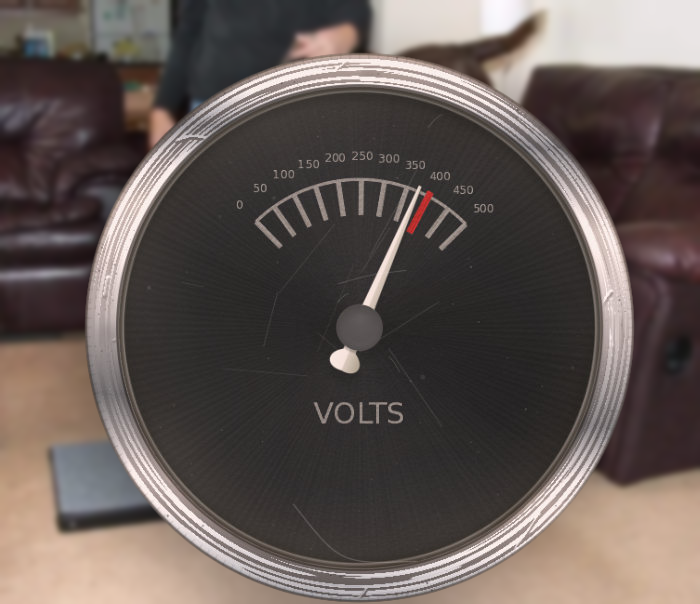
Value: 375,V
